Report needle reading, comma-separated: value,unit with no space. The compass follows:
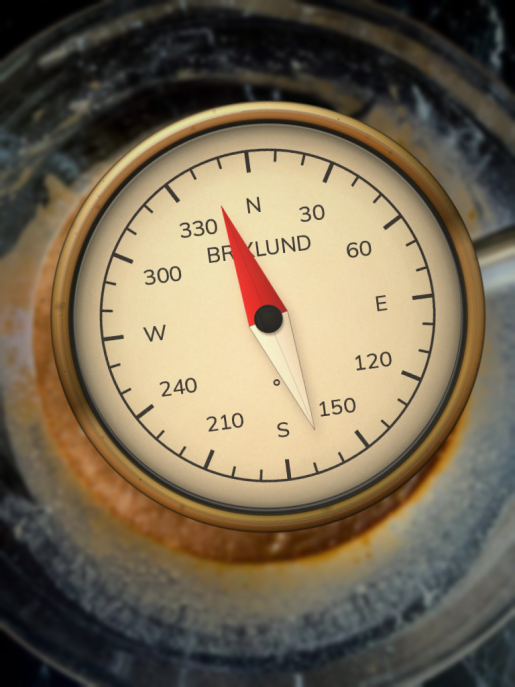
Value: 345,°
